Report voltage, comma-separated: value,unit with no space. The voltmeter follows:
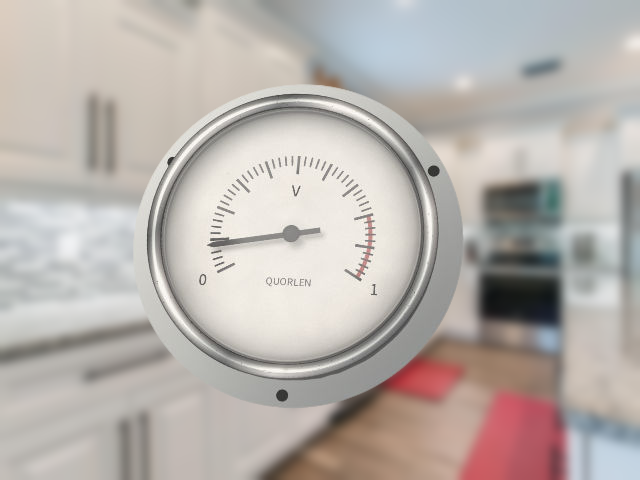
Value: 0.08,V
